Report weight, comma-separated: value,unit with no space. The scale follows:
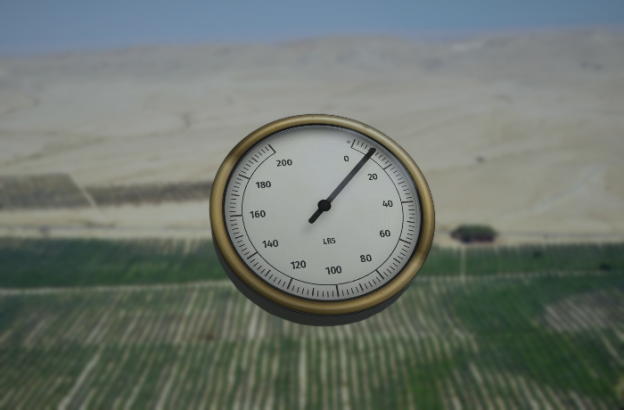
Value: 10,lb
